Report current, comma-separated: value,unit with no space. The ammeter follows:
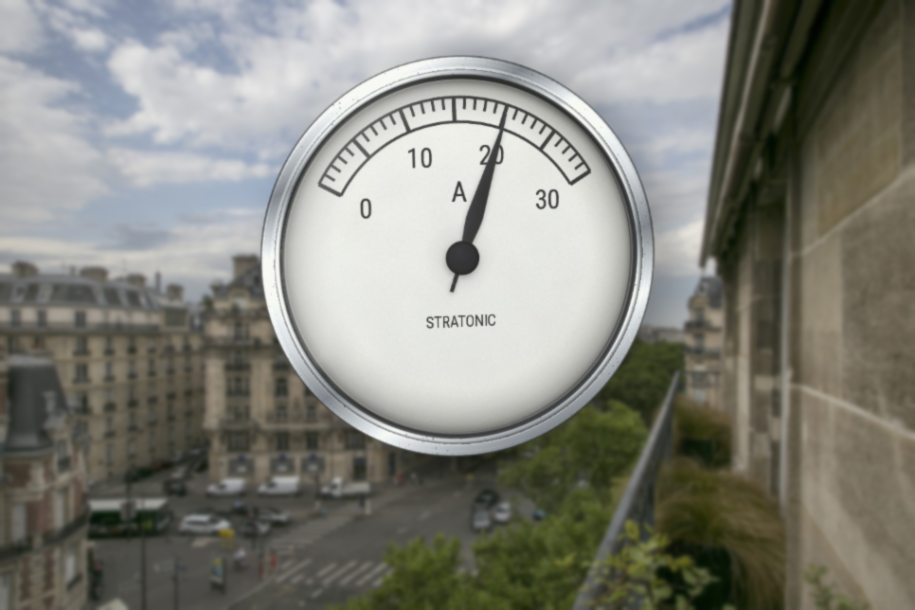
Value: 20,A
